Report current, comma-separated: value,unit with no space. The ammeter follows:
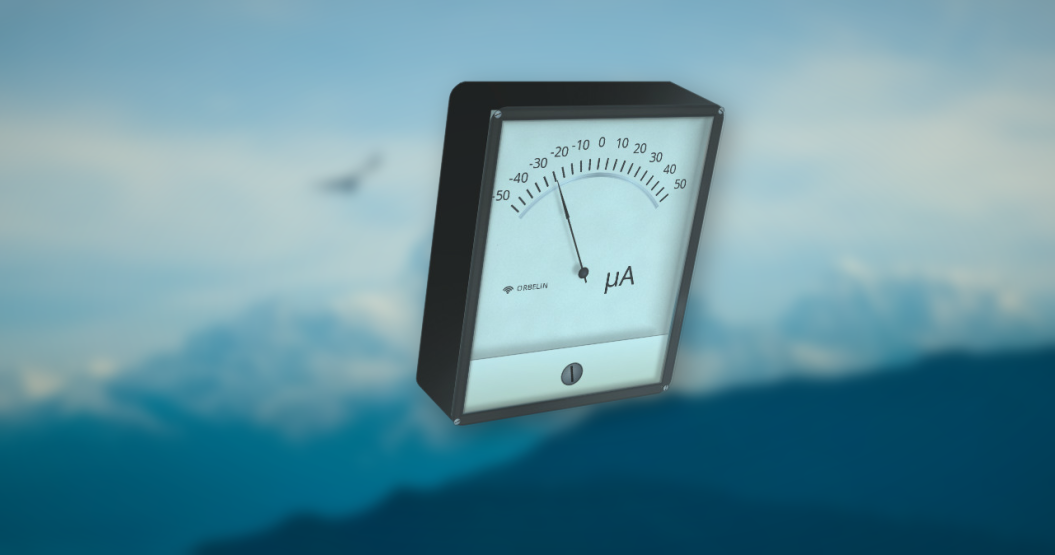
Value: -25,µA
